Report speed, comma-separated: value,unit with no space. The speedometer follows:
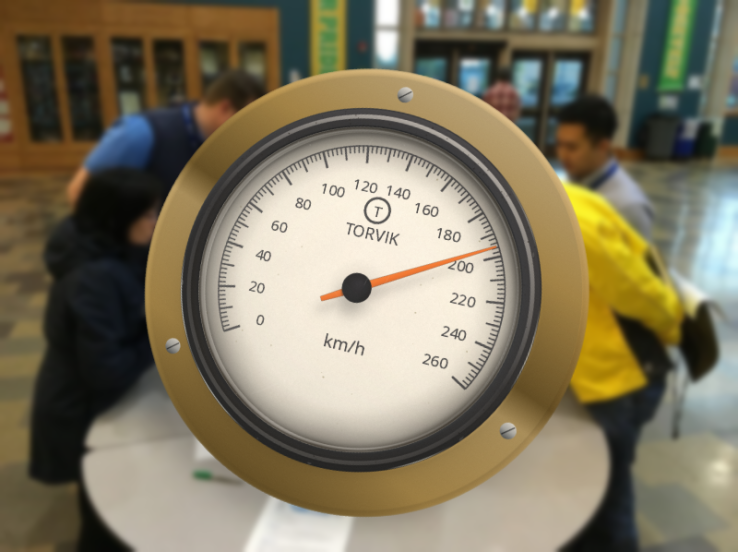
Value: 196,km/h
